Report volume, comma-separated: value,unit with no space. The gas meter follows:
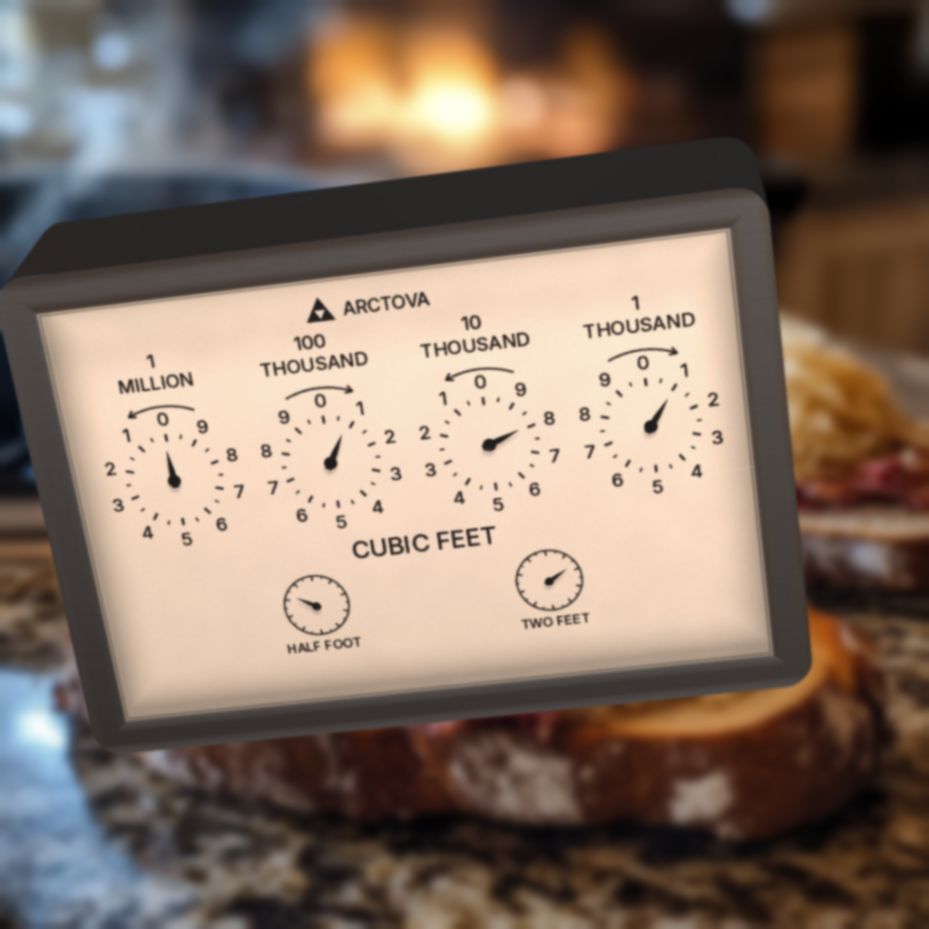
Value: 8100,ft³
